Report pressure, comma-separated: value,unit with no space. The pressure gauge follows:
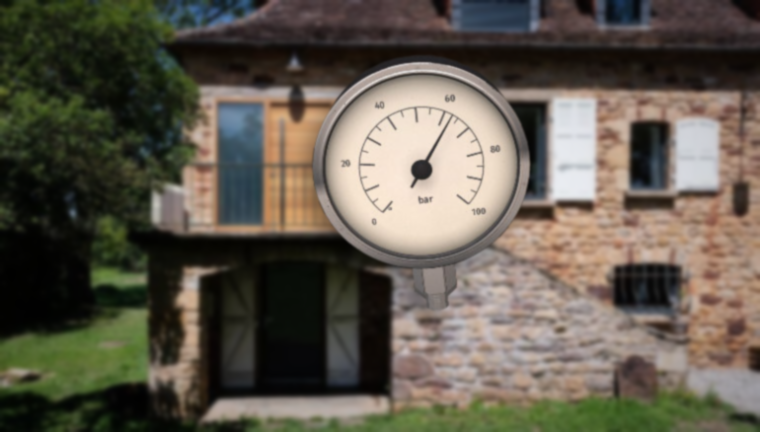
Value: 62.5,bar
